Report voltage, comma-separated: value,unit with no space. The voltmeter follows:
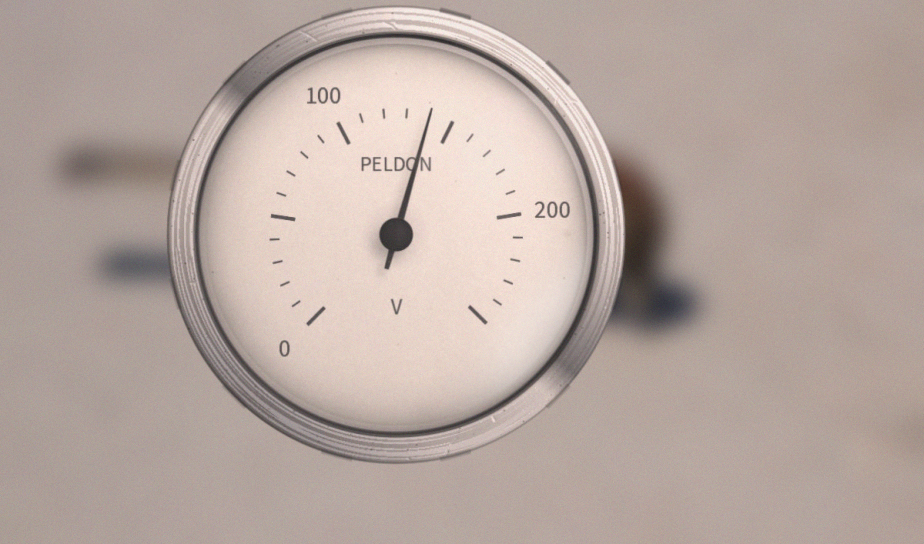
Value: 140,V
